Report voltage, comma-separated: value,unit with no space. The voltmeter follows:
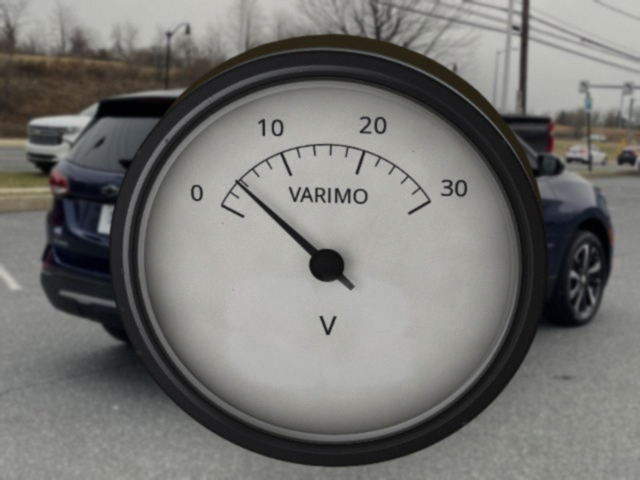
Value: 4,V
